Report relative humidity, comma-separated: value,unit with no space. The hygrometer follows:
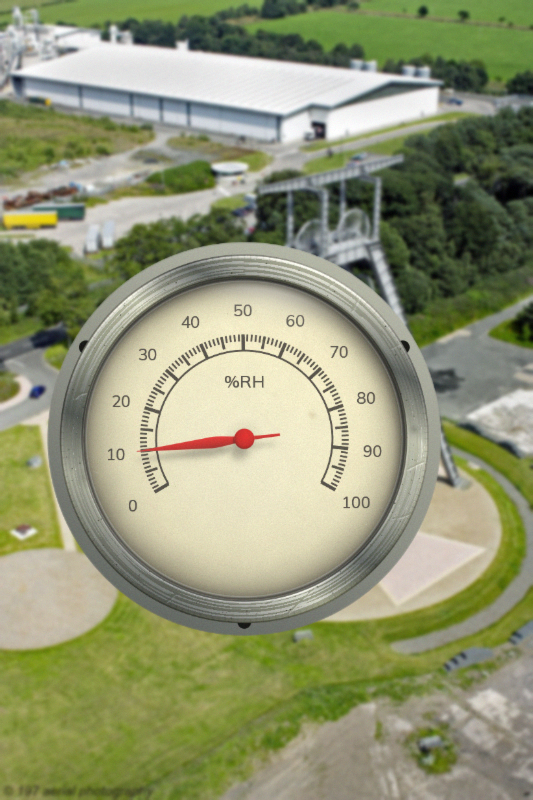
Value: 10,%
